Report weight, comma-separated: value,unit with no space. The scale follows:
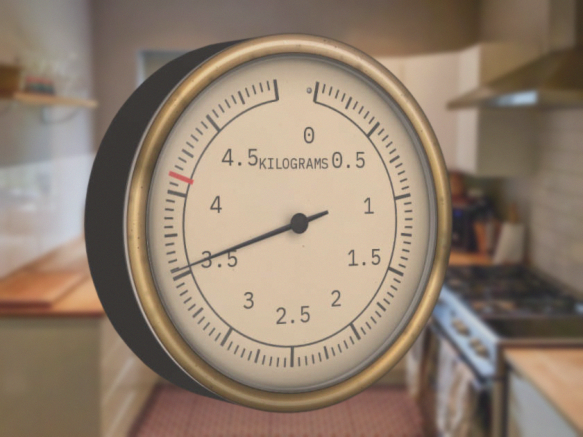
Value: 3.55,kg
